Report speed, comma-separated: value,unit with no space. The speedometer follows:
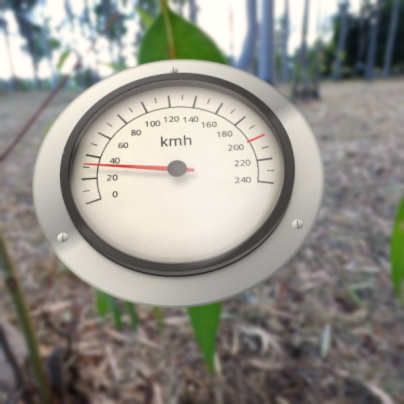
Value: 30,km/h
